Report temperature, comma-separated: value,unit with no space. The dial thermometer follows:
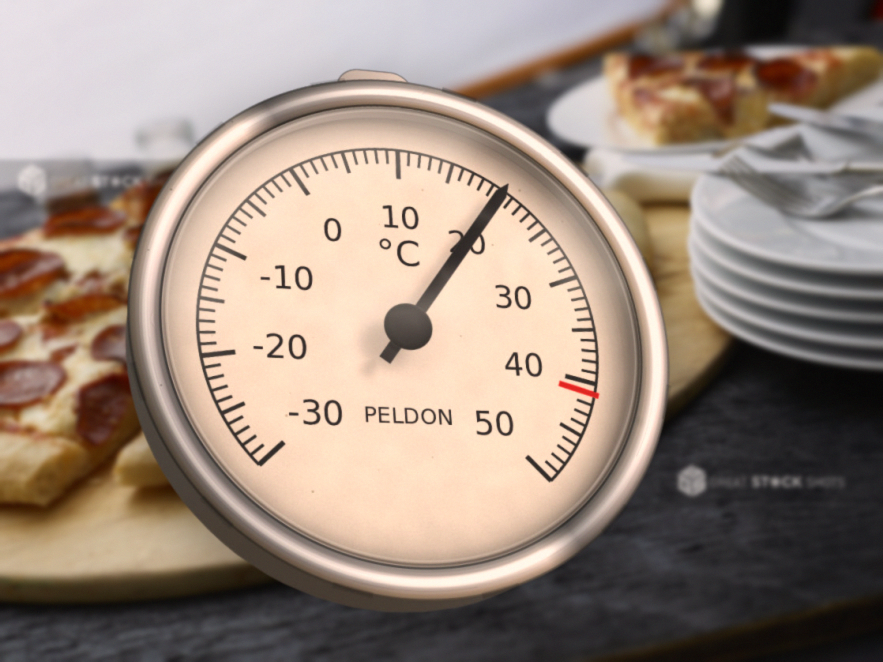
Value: 20,°C
